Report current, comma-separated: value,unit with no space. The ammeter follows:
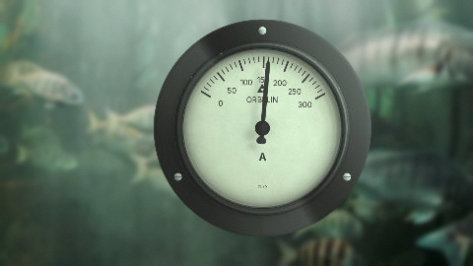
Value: 160,A
